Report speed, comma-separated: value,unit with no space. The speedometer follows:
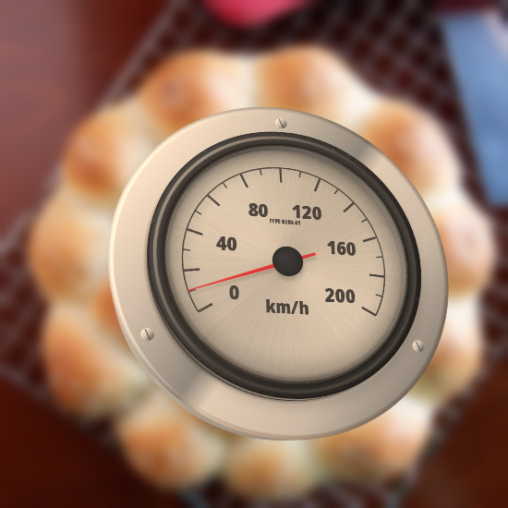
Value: 10,km/h
